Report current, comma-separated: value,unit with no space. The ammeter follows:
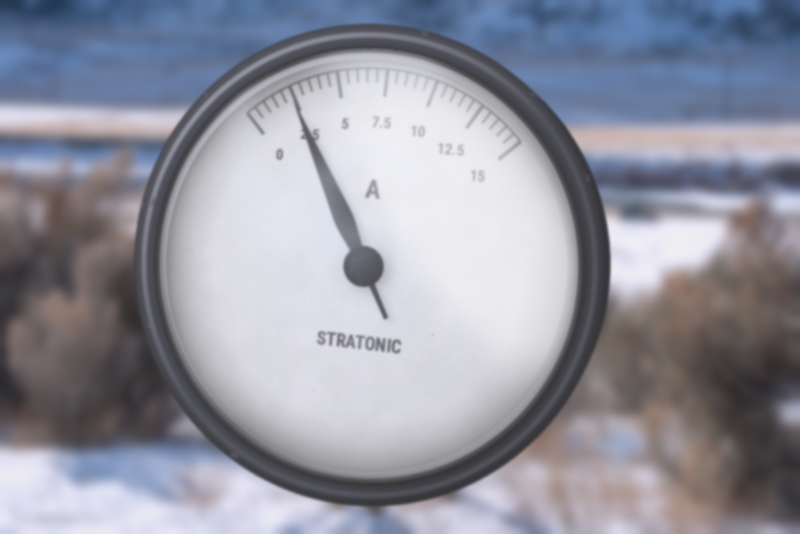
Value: 2.5,A
